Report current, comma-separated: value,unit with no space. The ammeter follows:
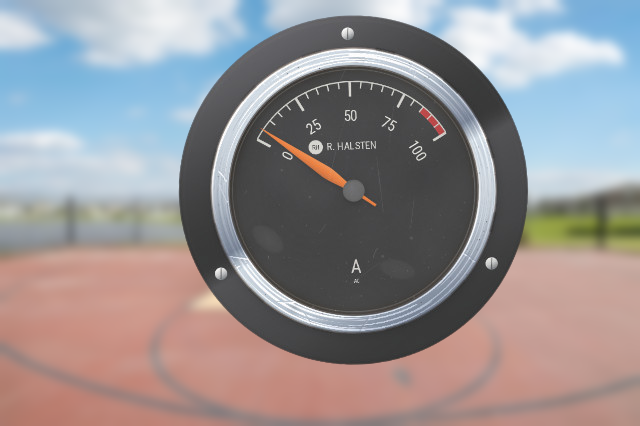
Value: 5,A
